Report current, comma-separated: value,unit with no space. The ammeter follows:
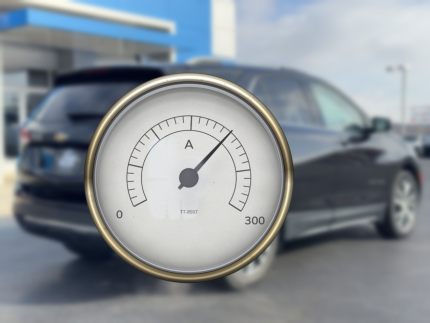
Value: 200,A
